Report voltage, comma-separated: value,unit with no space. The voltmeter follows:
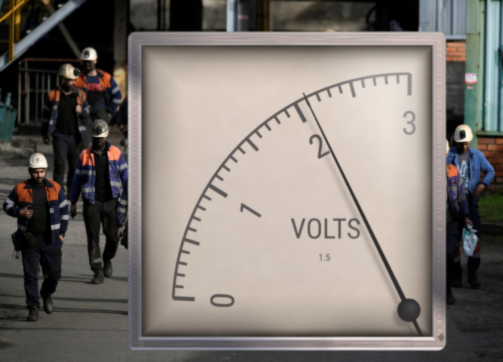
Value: 2.1,V
